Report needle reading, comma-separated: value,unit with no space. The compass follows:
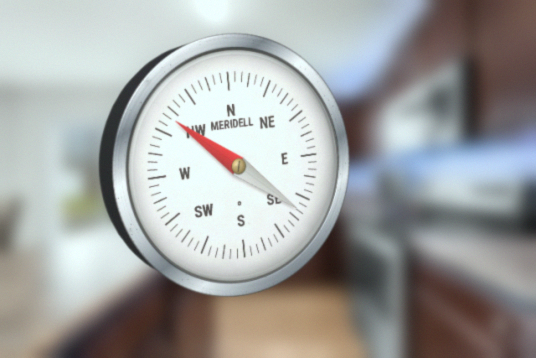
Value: 310,°
